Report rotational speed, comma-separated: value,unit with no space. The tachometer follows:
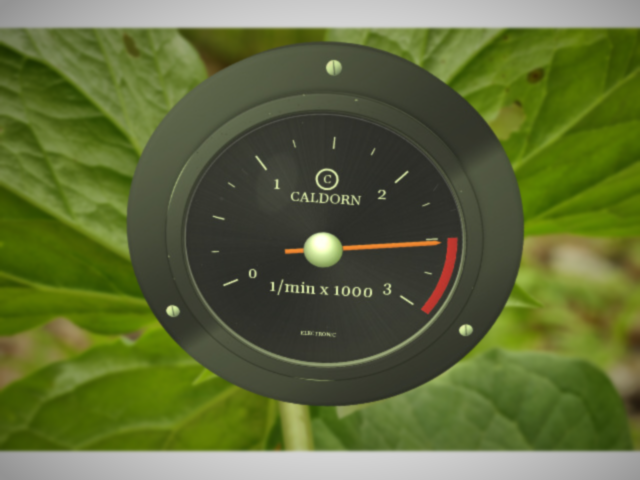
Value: 2500,rpm
